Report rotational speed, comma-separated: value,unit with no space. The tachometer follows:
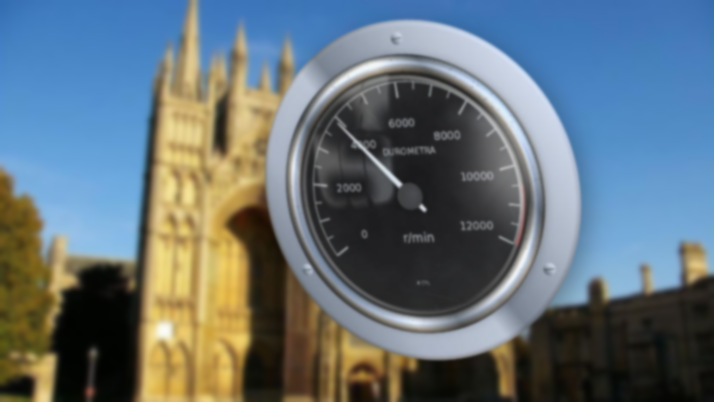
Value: 4000,rpm
